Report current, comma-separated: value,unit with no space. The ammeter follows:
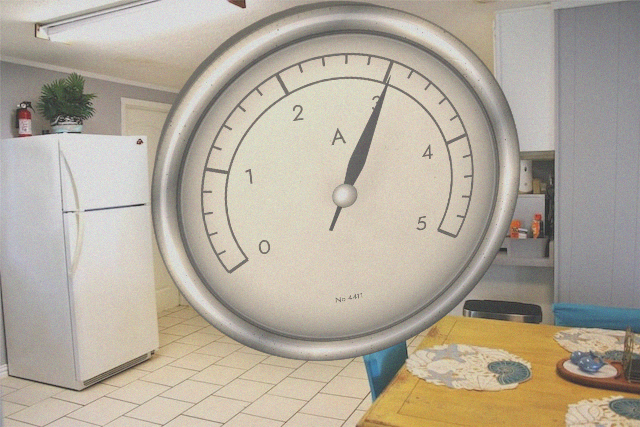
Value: 3,A
